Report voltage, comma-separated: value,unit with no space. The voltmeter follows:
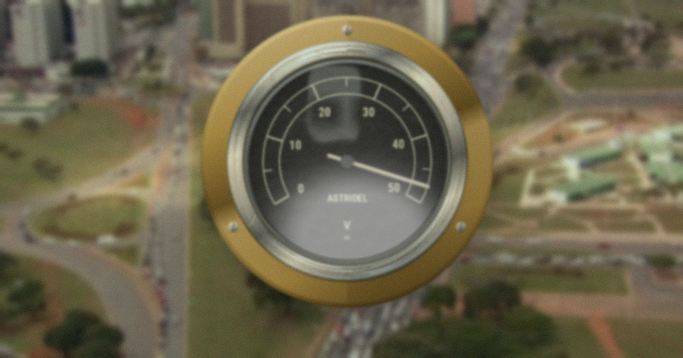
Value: 47.5,V
